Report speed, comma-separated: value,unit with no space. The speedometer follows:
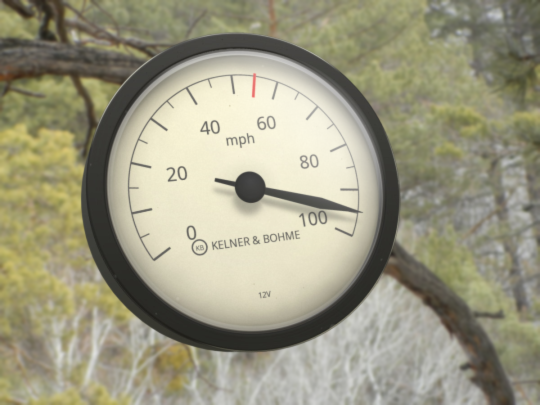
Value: 95,mph
